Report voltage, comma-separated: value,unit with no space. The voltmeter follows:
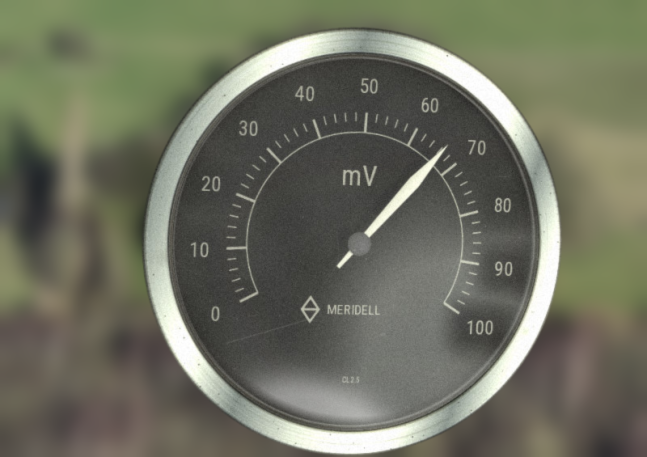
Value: 66,mV
